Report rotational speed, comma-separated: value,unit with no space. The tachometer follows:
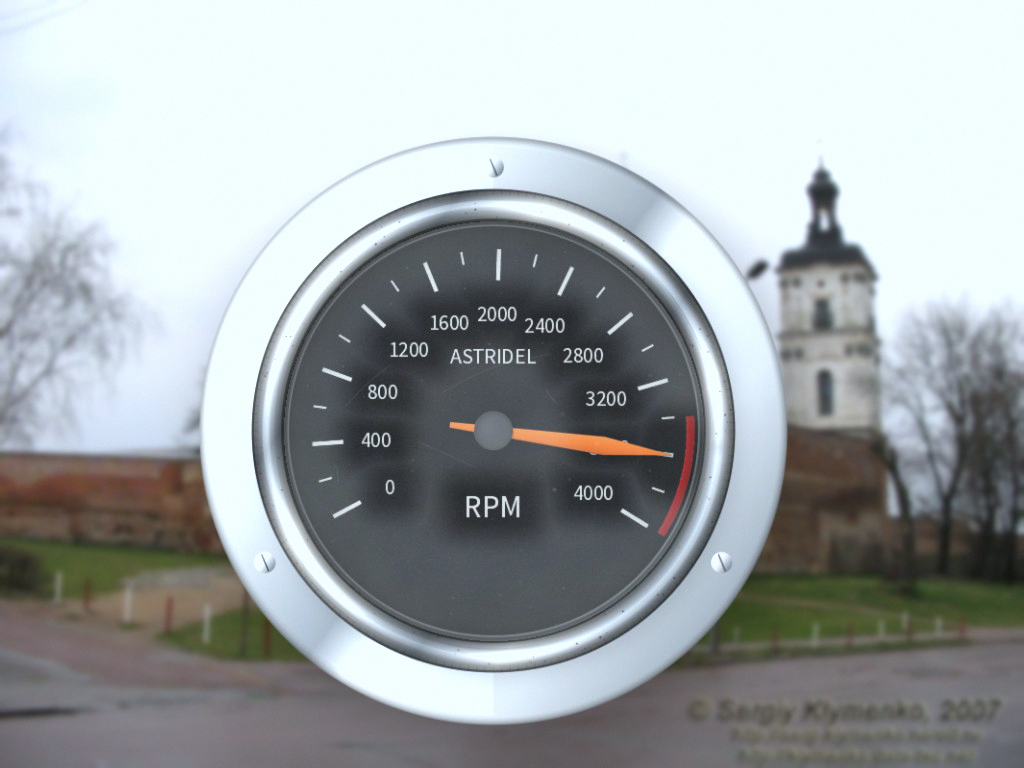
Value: 3600,rpm
